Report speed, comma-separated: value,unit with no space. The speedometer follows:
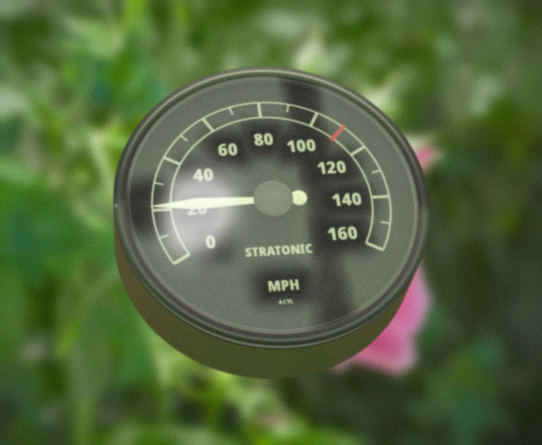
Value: 20,mph
